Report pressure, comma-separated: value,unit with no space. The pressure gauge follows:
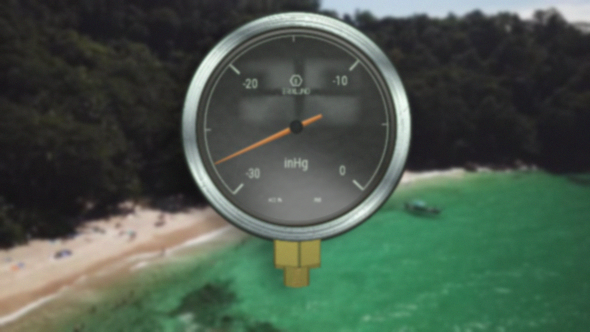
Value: -27.5,inHg
